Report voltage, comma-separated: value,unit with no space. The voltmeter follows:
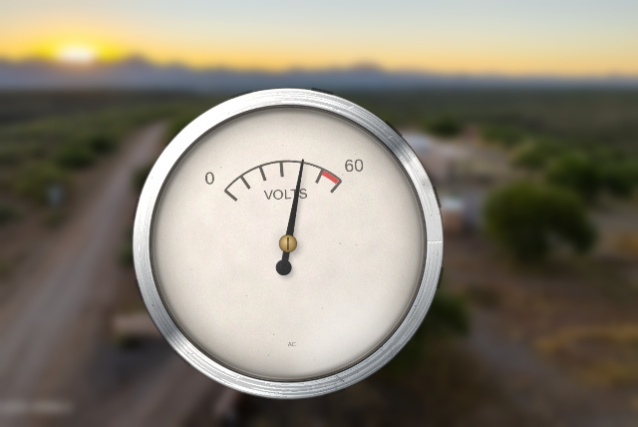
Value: 40,V
